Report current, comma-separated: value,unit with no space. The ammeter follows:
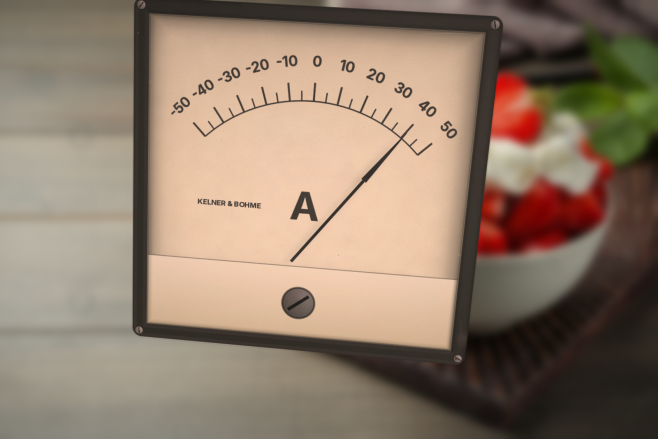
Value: 40,A
